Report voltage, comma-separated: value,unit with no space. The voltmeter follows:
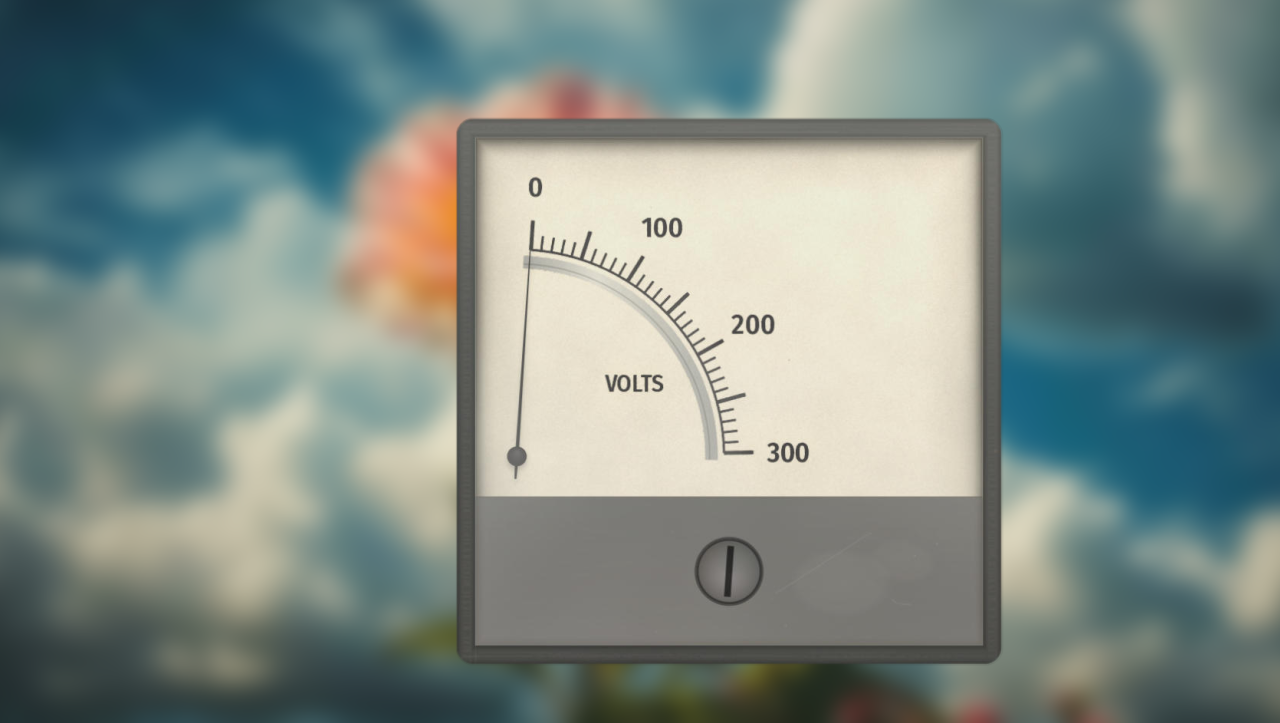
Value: 0,V
